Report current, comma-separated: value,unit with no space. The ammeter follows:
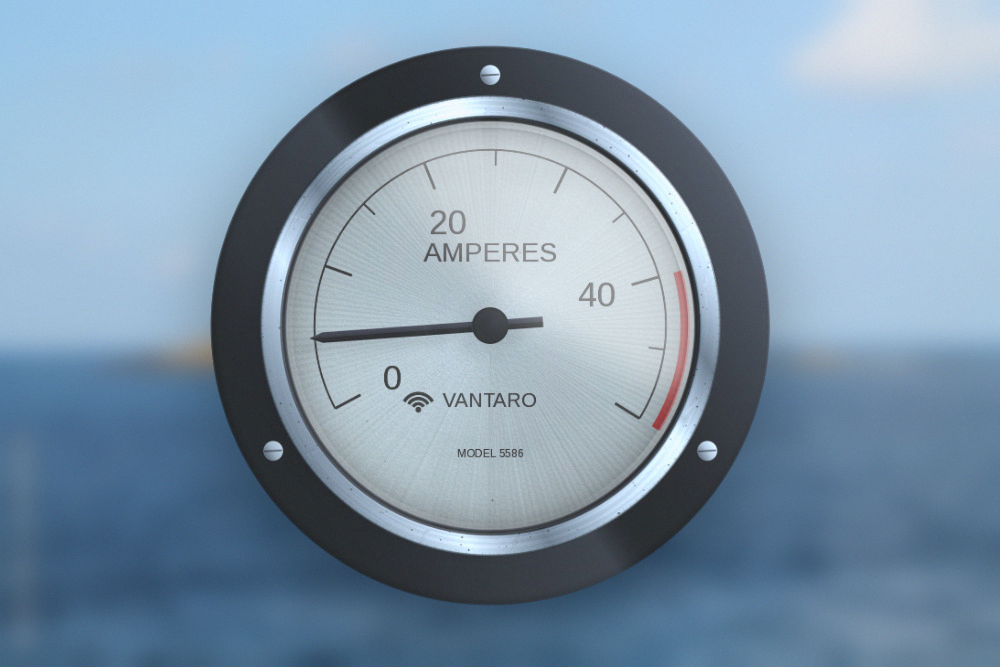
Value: 5,A
